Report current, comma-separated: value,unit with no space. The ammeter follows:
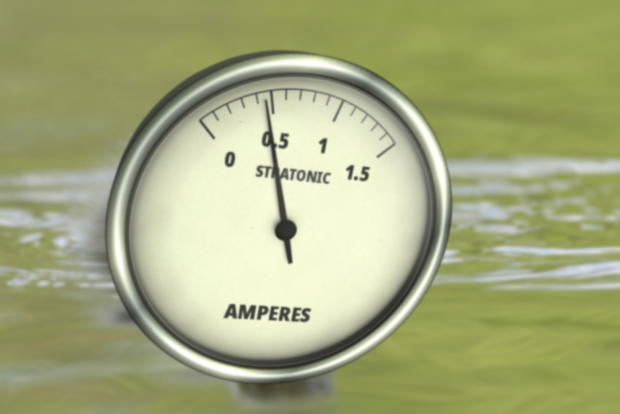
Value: 0.45,A
